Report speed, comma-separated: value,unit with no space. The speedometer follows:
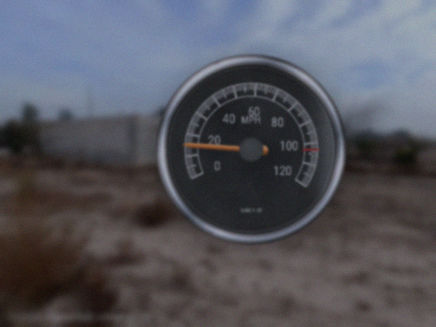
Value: 15,mph
